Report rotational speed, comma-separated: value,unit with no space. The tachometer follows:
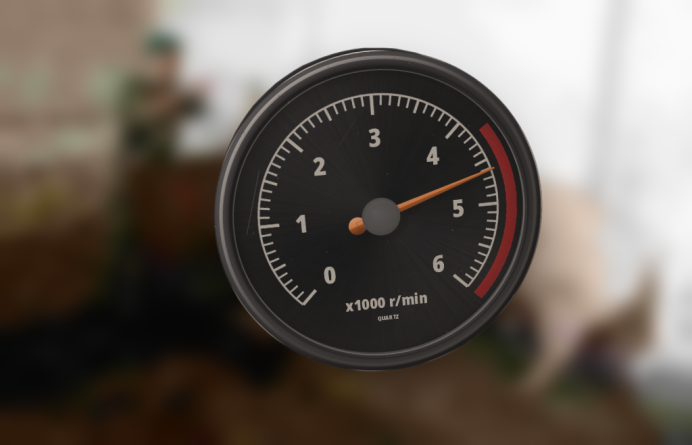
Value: 4600,rpm
